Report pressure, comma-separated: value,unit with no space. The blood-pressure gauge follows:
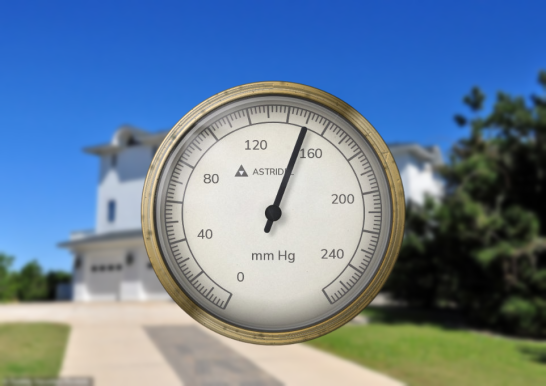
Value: 150,mmHg
